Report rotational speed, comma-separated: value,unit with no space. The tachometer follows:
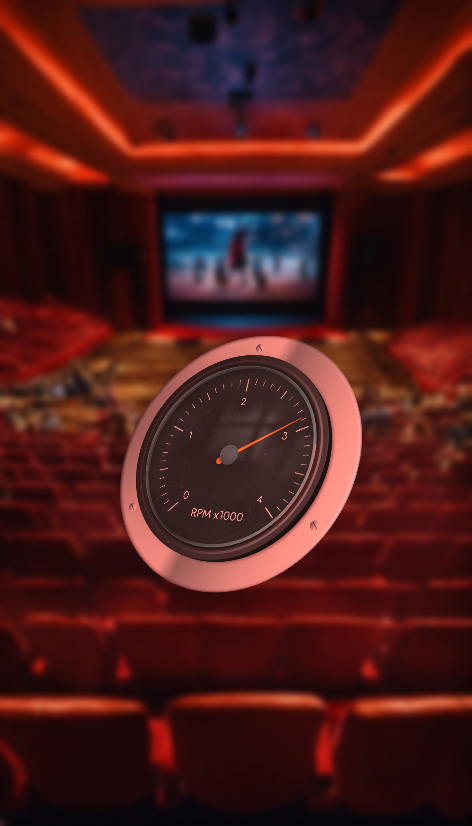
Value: 2900,rpm
